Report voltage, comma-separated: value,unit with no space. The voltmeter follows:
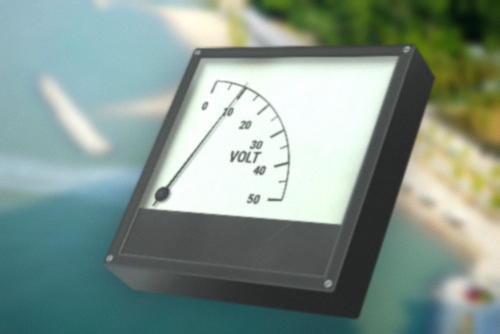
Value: 10,V
